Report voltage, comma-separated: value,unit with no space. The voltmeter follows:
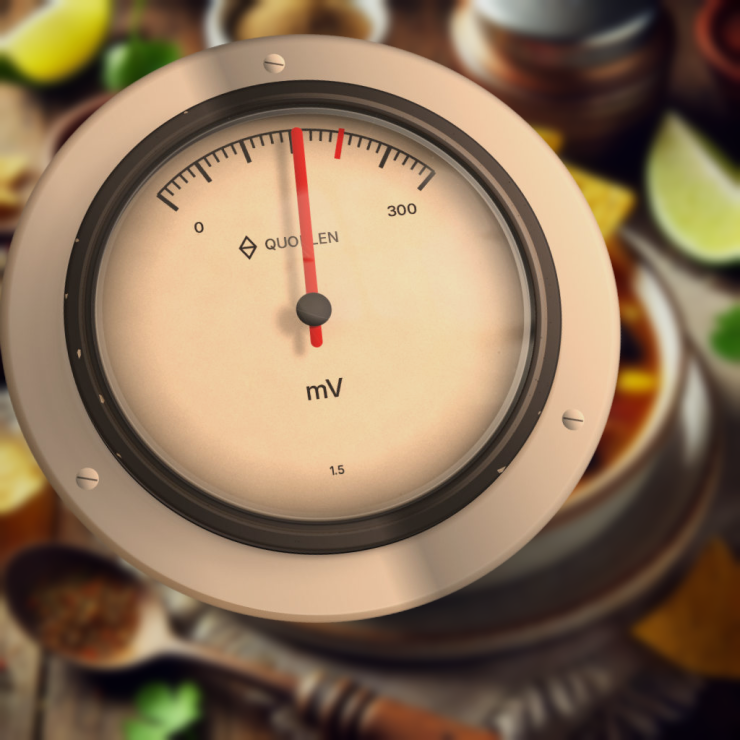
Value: 155,mV
